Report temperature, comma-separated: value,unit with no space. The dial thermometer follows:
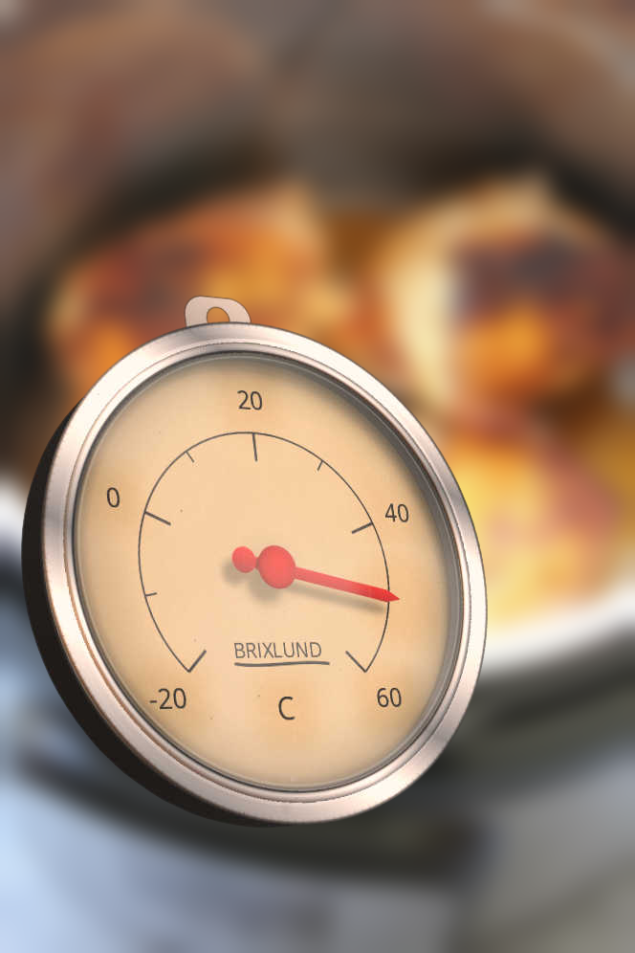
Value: 50,°C
